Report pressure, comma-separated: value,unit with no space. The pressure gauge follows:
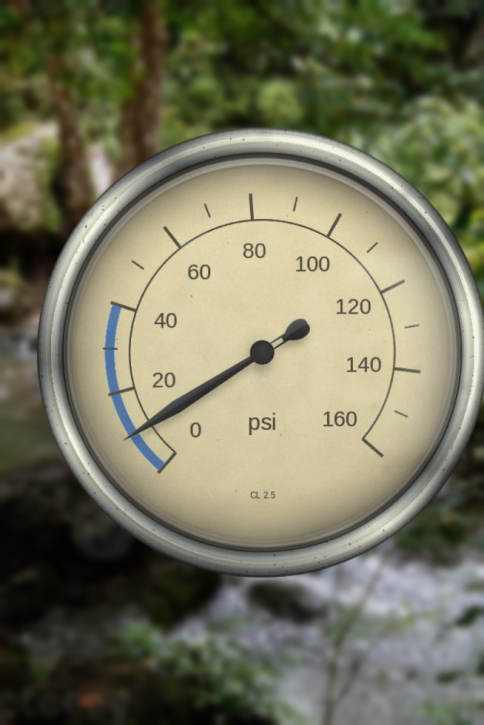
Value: 10,psi
